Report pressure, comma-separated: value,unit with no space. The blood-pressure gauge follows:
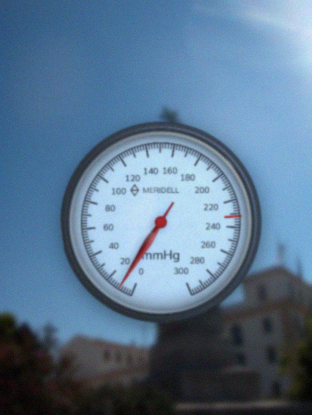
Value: 10,mmHg
